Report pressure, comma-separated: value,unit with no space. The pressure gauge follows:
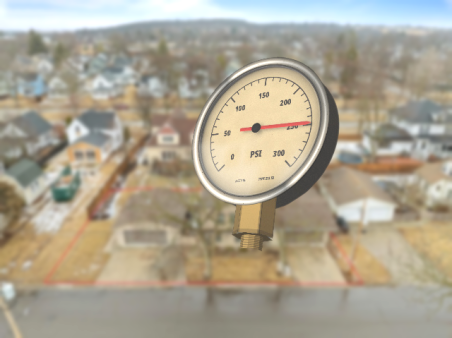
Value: 250,psi
